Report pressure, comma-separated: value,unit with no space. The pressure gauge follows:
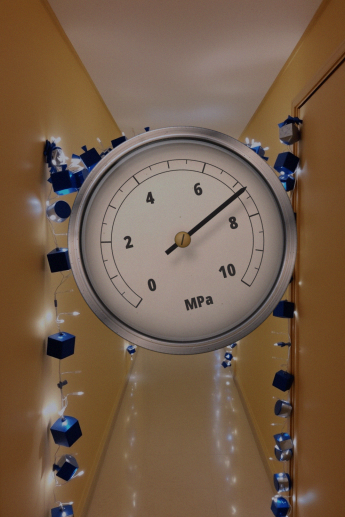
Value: 7.25,MPa
